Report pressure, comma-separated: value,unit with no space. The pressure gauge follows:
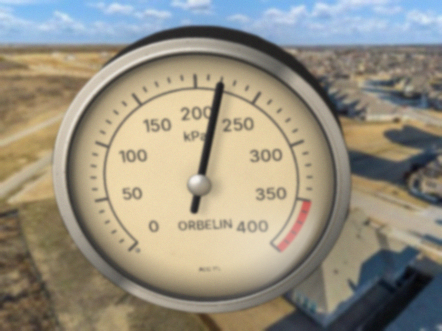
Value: 220,kPa
